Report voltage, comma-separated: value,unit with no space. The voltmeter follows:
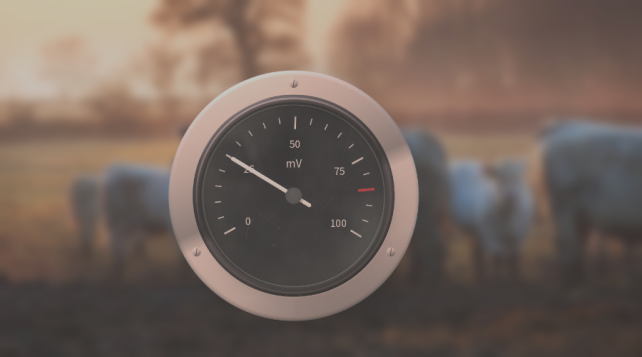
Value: 25,mV
